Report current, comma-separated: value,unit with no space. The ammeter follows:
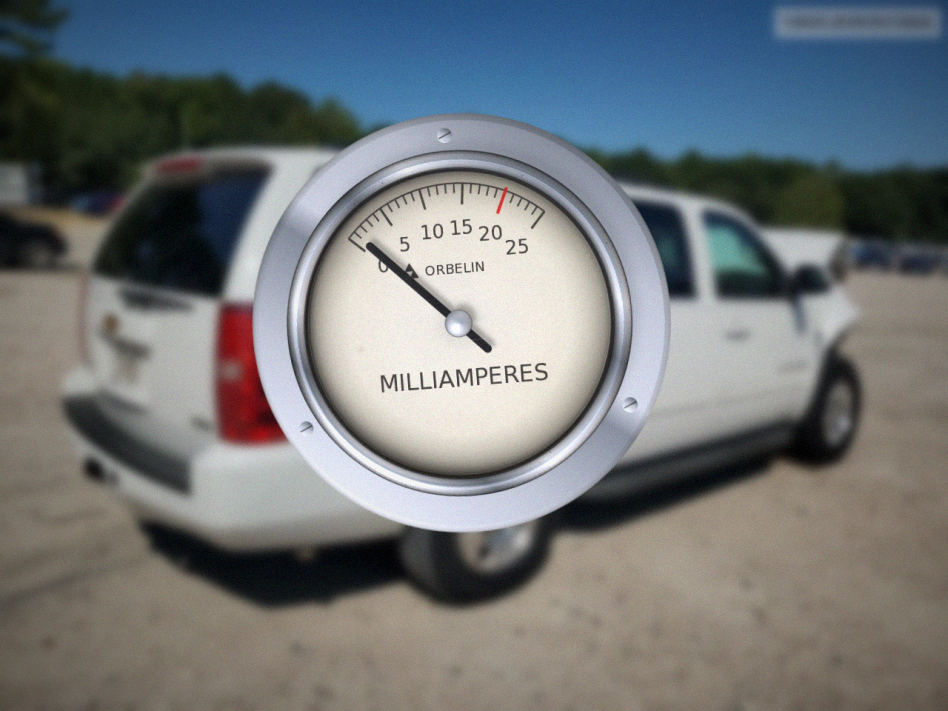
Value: 1,mA
